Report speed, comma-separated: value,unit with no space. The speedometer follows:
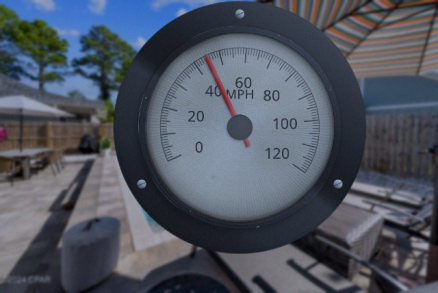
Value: 45,mph
